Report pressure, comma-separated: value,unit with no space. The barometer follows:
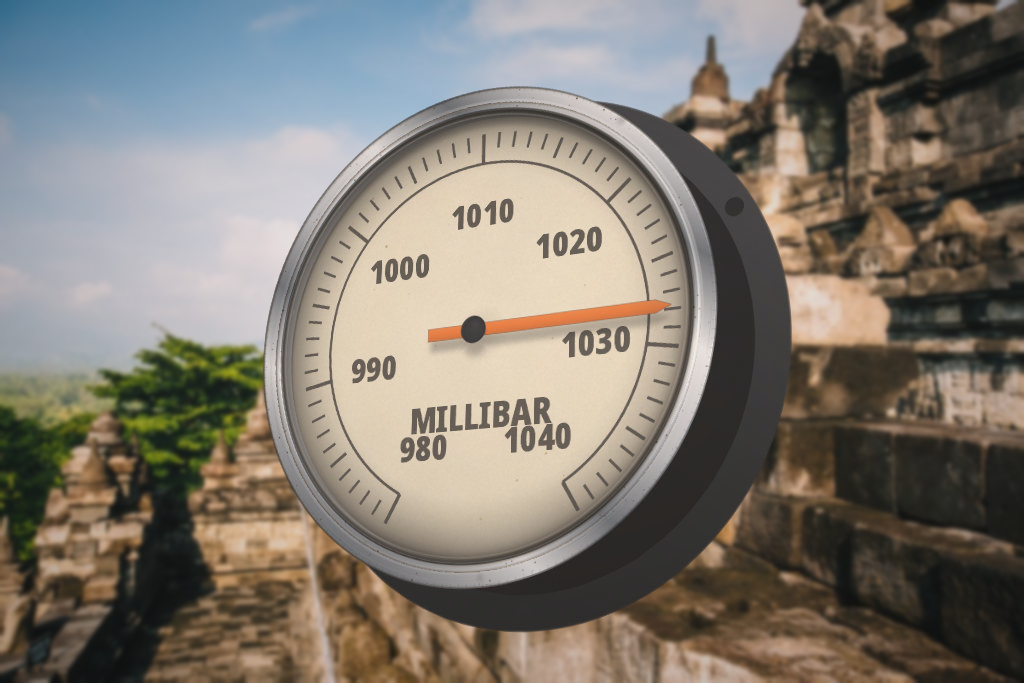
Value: 1028,mbar
